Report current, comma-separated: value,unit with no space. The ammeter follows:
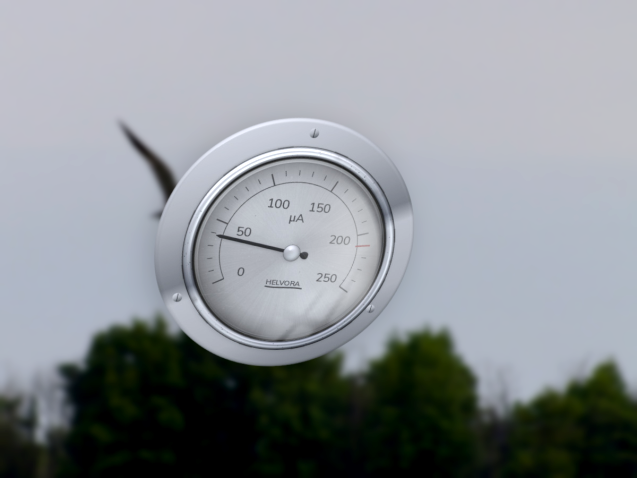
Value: 40,µA
